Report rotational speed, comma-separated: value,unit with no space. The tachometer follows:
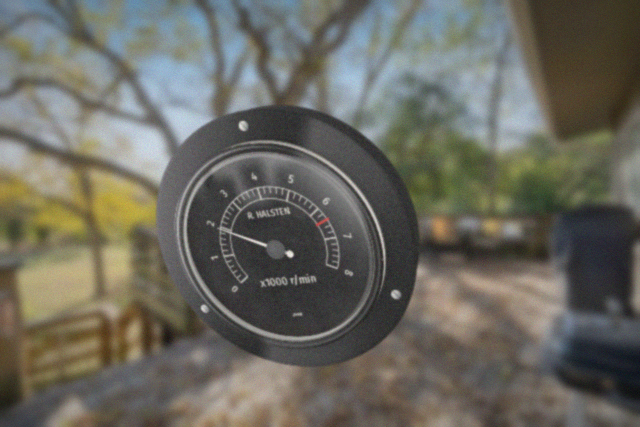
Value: 2000,rpm
